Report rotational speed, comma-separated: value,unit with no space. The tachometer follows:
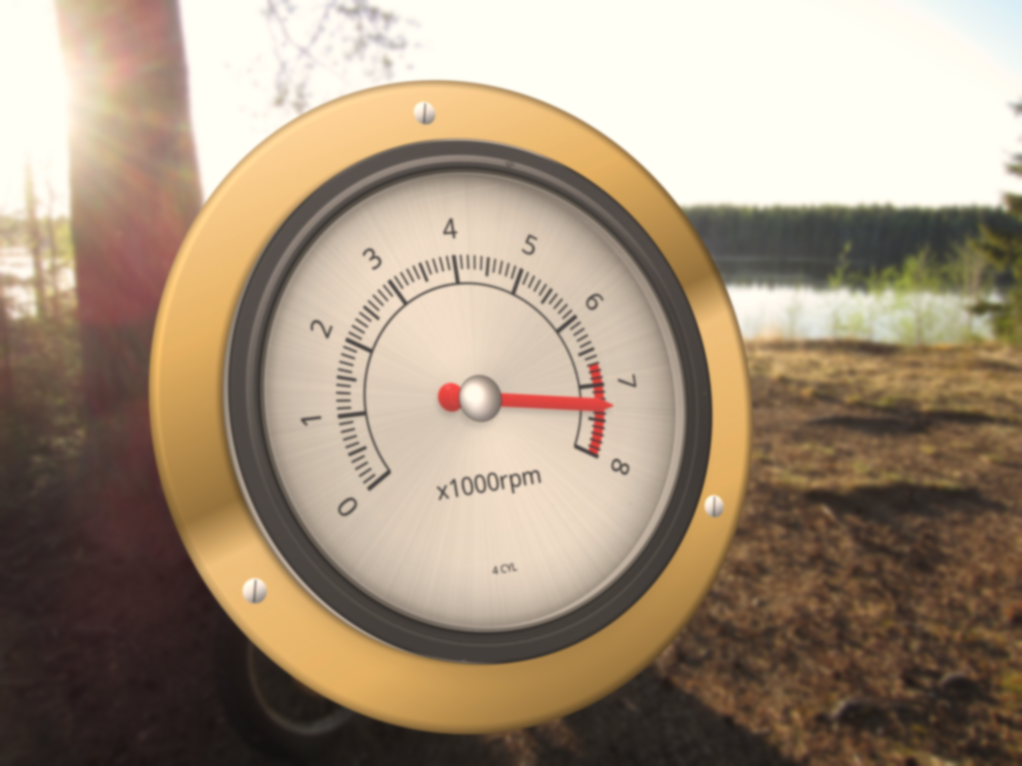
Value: 7300,rpm
